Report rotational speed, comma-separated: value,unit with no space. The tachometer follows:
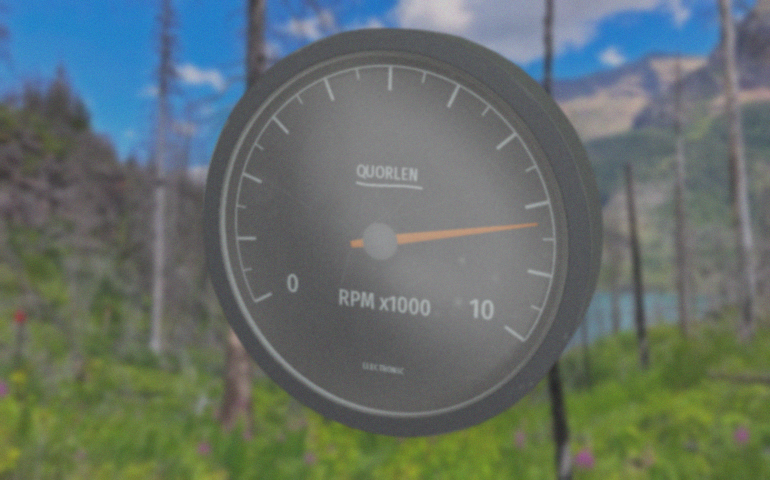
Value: 8250,rpm
